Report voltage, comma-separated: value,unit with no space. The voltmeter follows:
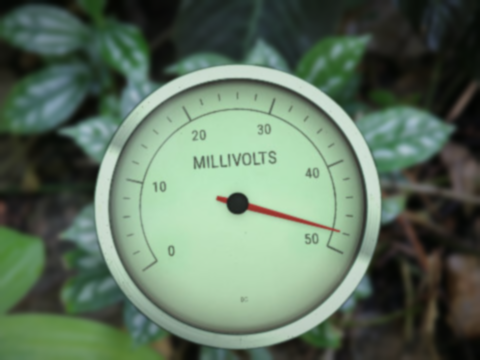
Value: 48,mV
